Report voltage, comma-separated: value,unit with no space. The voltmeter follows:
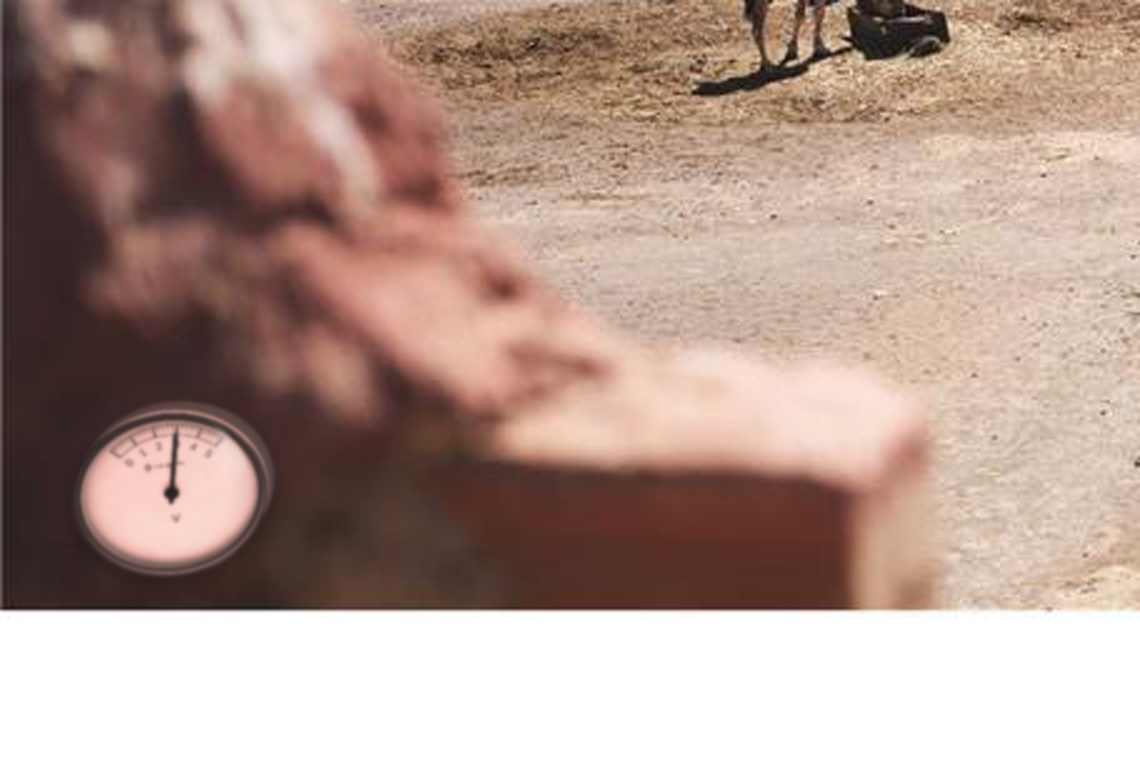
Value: 3,V
